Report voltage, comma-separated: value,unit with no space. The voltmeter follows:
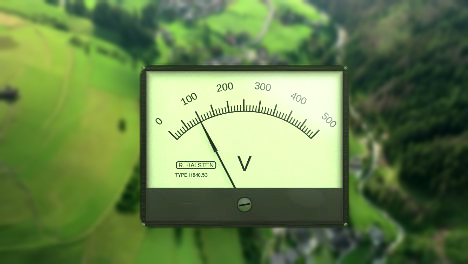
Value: 100,V
